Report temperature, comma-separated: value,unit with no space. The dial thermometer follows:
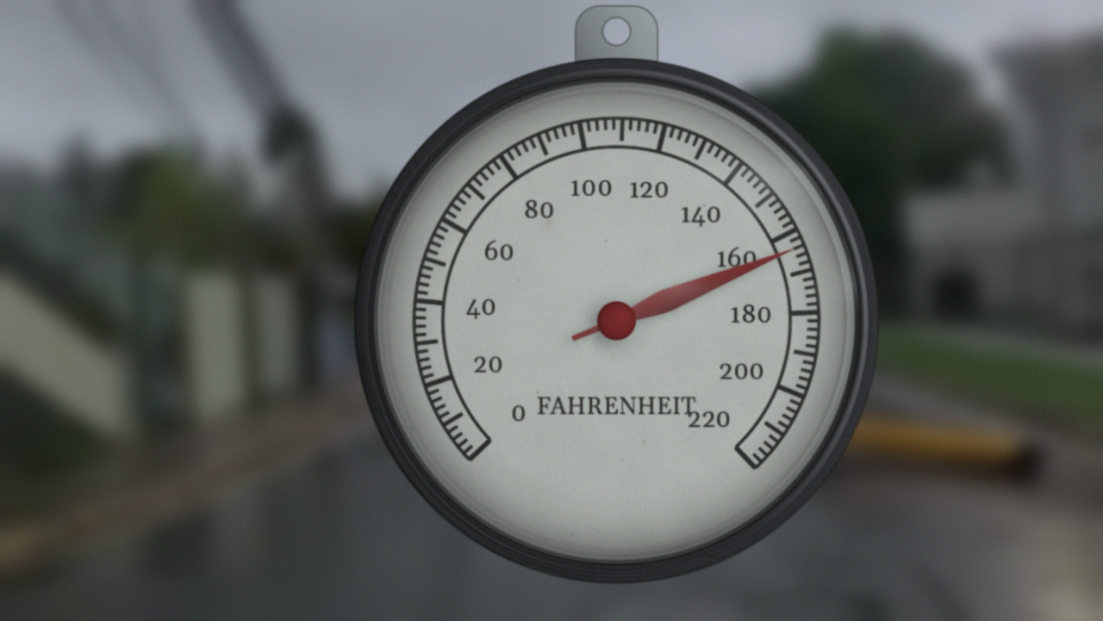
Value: 164,°F
